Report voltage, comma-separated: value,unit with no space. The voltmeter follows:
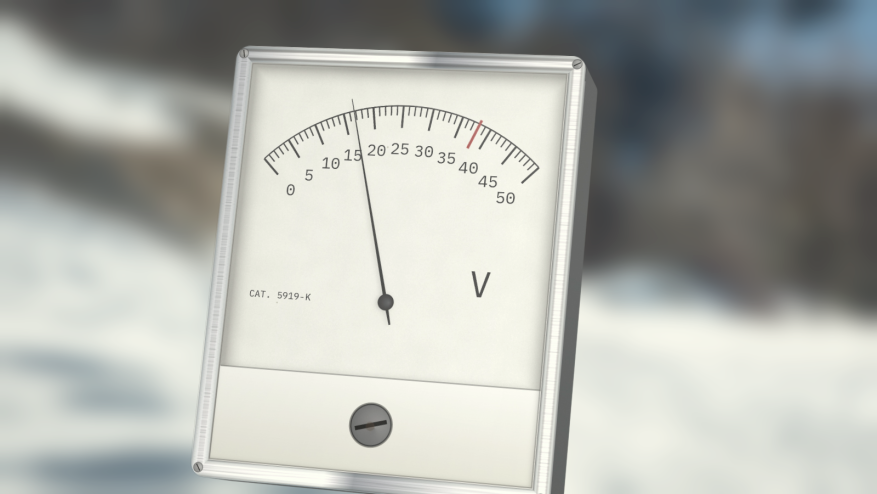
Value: 17,V
